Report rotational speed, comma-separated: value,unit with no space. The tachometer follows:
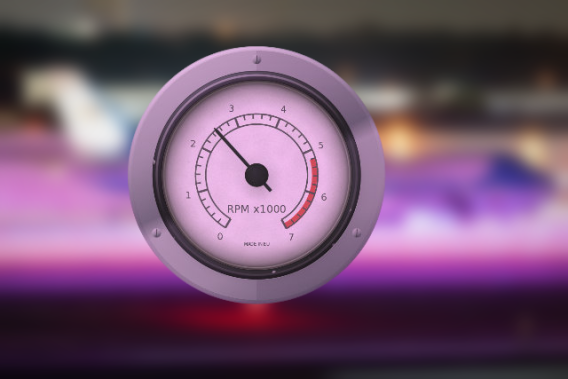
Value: 2500,rpm
